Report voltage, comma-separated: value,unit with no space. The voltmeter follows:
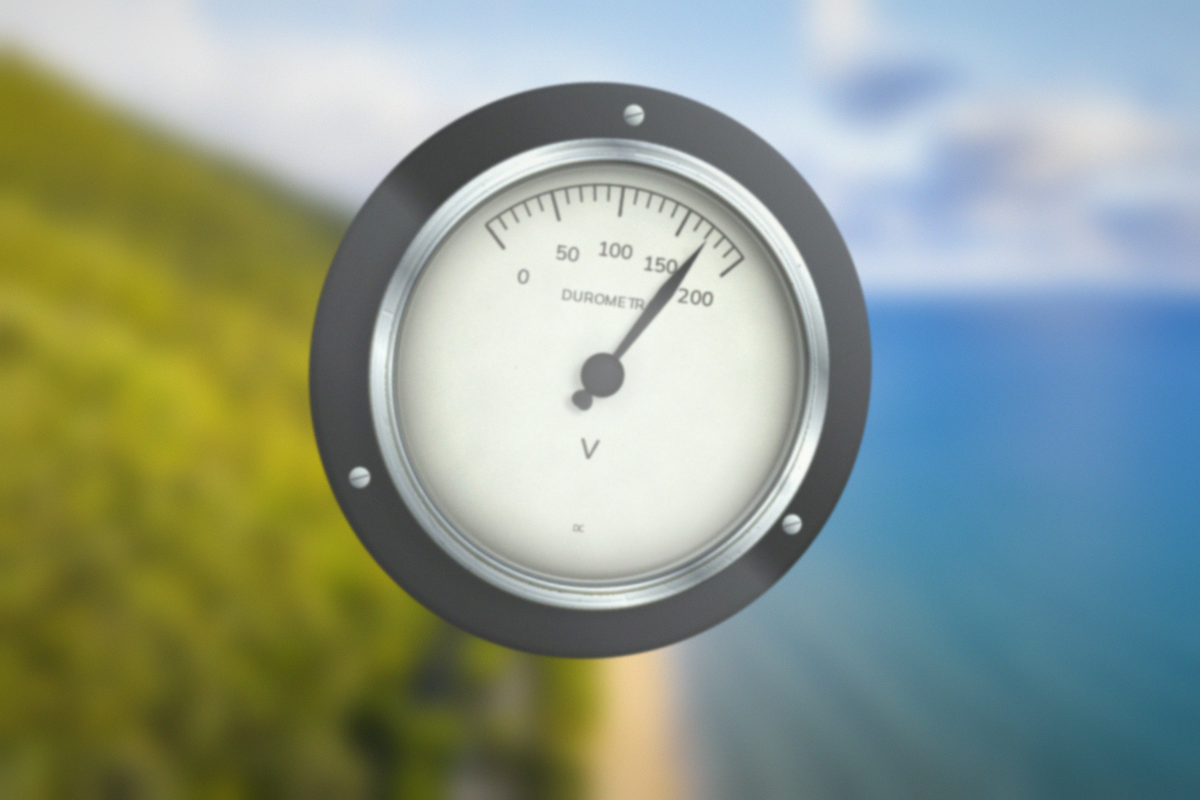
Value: 170,V
